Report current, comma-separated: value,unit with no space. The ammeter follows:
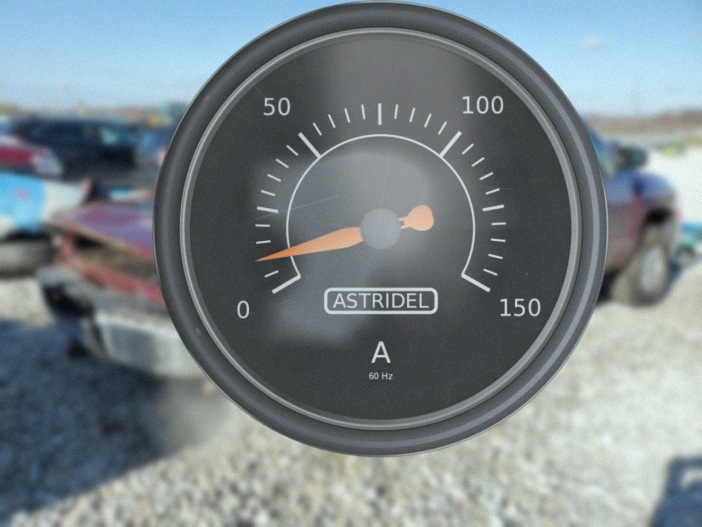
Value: 10,A
